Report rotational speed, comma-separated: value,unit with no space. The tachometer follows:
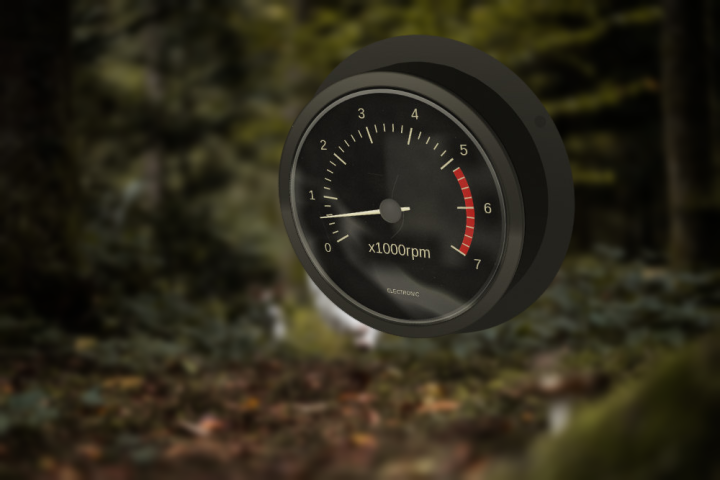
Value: 600,rpm
